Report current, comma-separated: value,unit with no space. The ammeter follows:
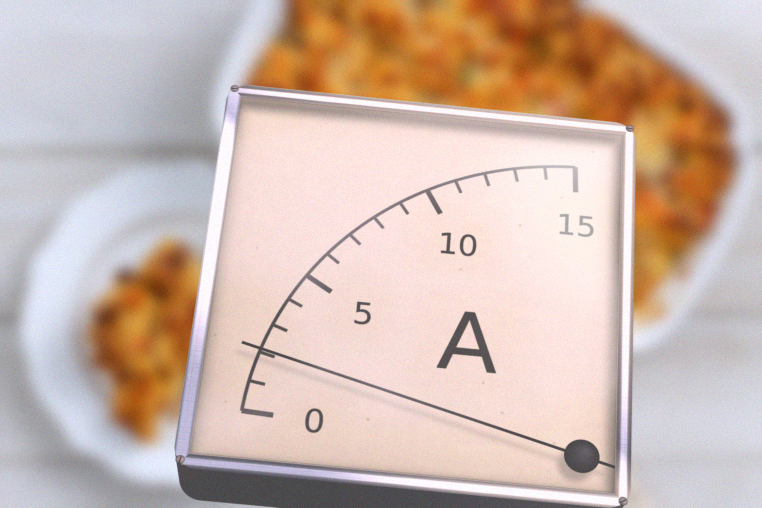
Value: 2,A
